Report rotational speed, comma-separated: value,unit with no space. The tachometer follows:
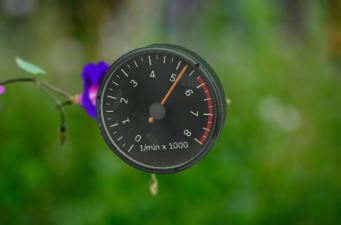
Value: 5250,rpm
